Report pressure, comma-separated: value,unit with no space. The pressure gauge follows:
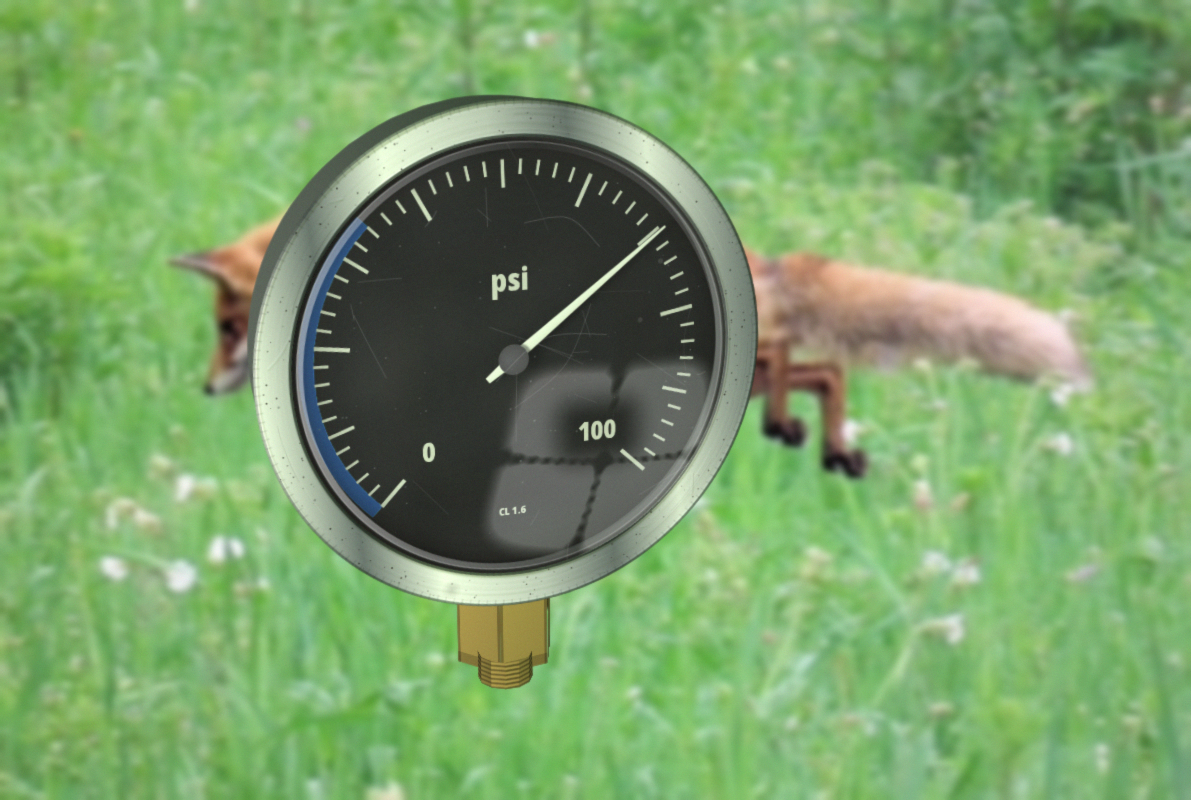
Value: 70,psi
